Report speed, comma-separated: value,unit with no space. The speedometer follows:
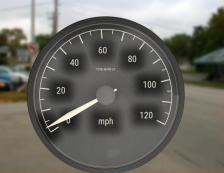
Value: 2.5,mph
